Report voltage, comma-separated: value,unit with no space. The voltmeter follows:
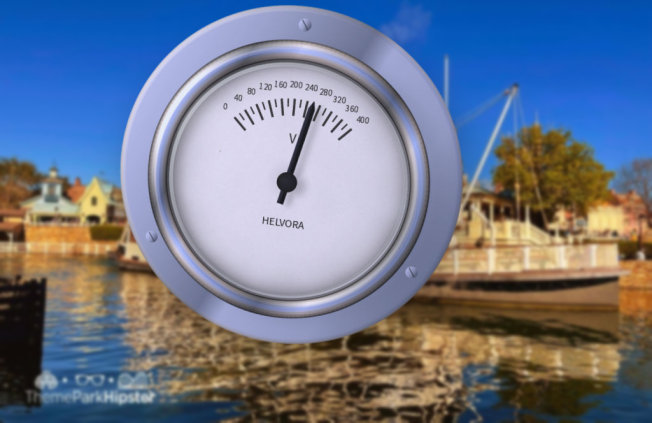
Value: 260,V
